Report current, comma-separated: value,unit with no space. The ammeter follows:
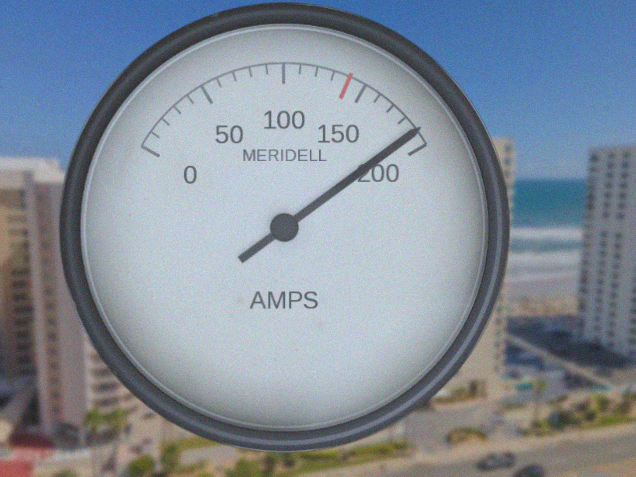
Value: 190,A
